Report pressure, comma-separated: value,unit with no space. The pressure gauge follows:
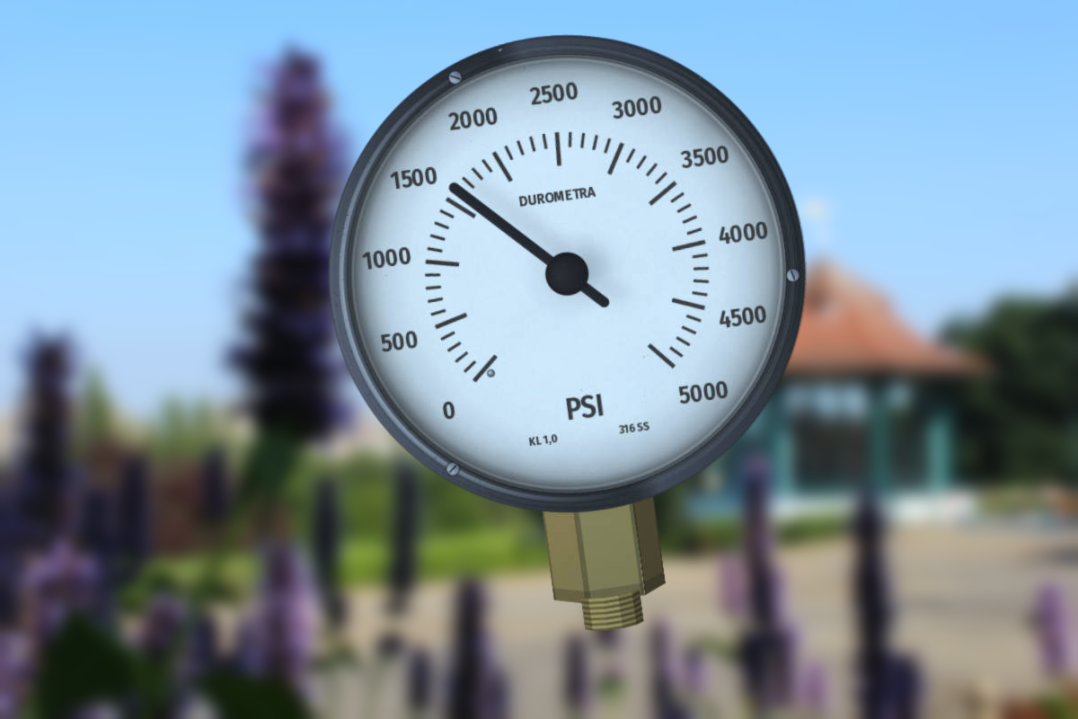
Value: 1600,psi
